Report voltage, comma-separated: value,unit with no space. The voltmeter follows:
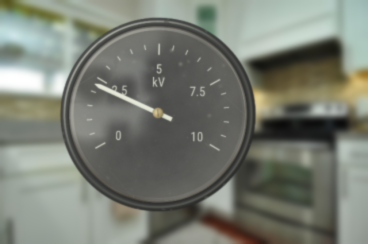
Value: 2.25,kV
